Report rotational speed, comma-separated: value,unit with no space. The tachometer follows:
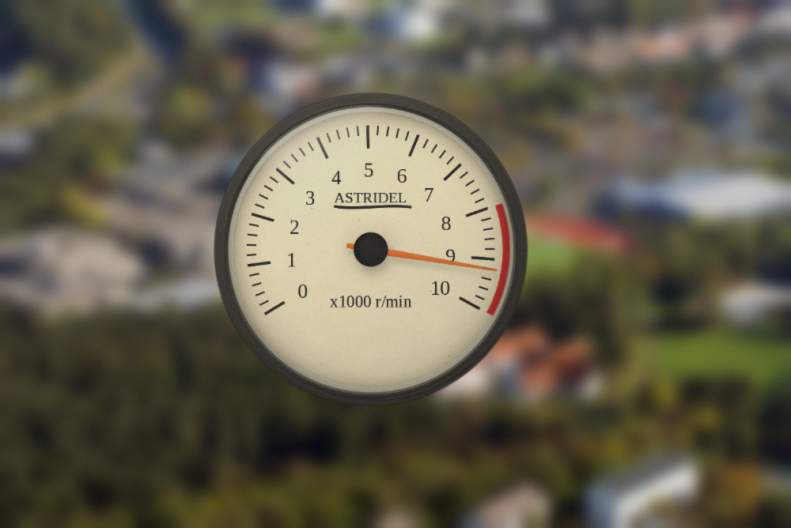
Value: 9200,rpm
